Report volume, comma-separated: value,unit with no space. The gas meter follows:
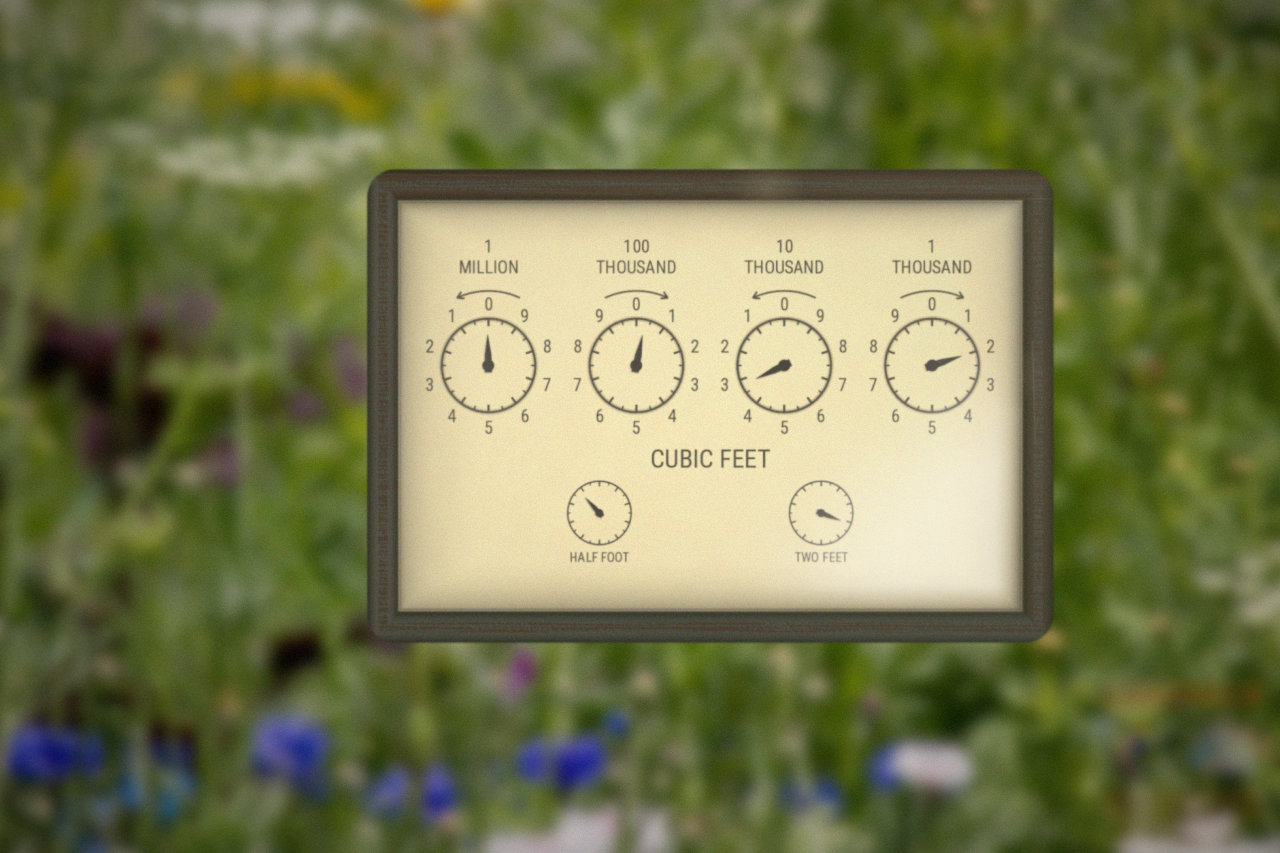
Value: 3200,ft³
